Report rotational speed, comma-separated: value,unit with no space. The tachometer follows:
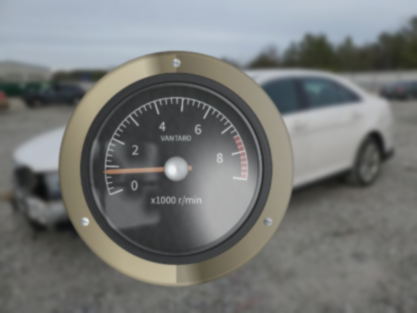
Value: 800,rpm
